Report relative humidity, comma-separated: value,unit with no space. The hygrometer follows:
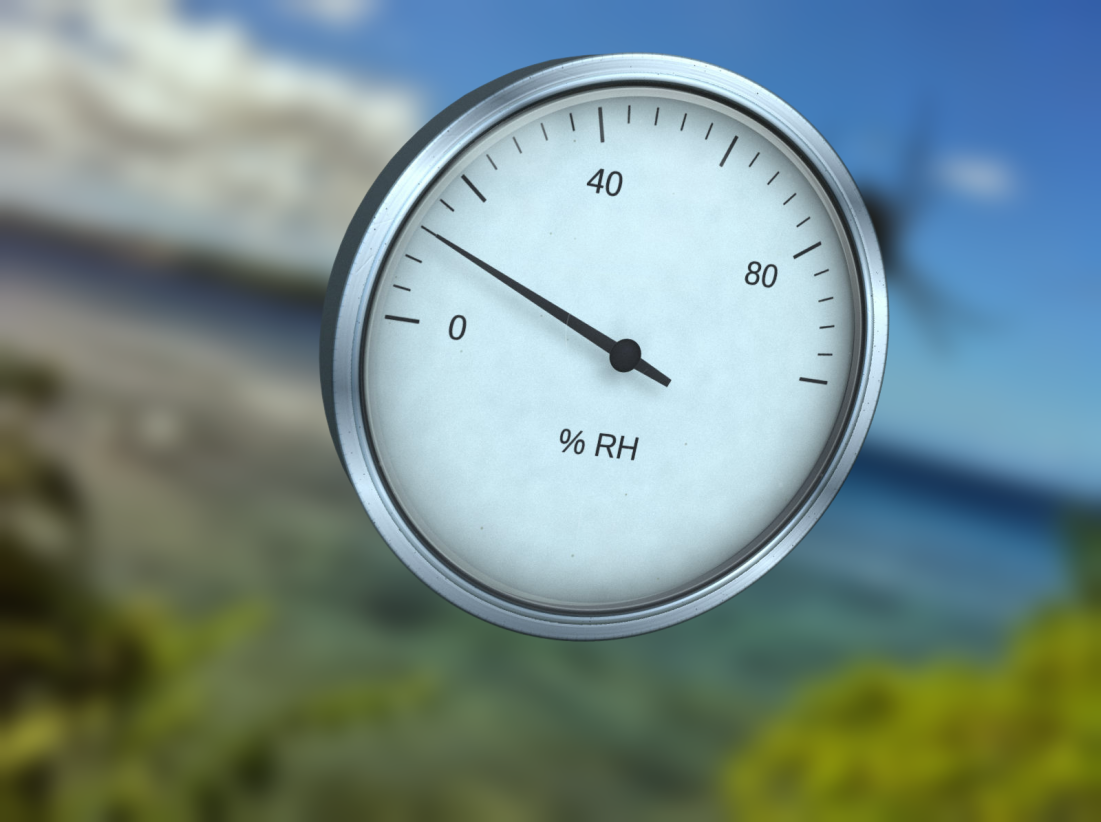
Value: 12,%
